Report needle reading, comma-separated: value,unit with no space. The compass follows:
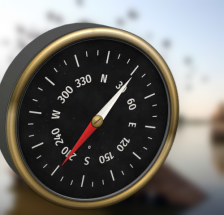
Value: 210,°
